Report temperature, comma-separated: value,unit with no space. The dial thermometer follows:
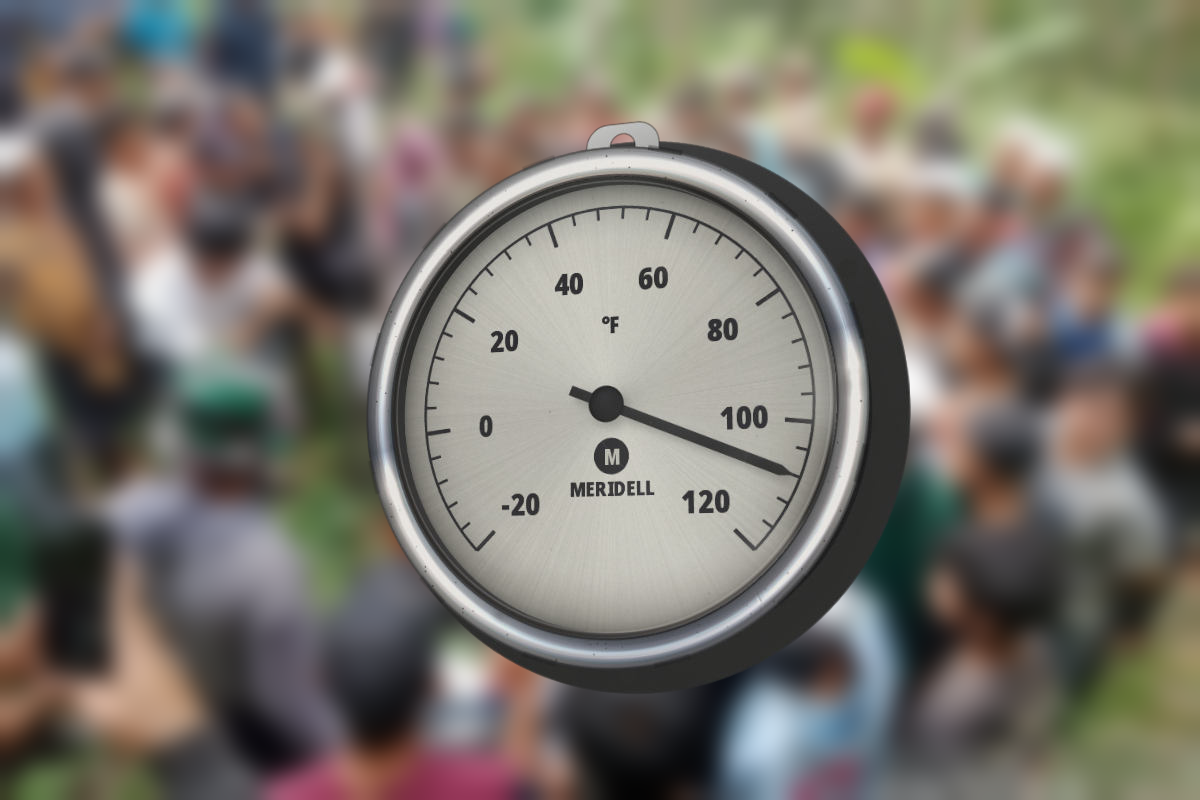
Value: 108,°F
